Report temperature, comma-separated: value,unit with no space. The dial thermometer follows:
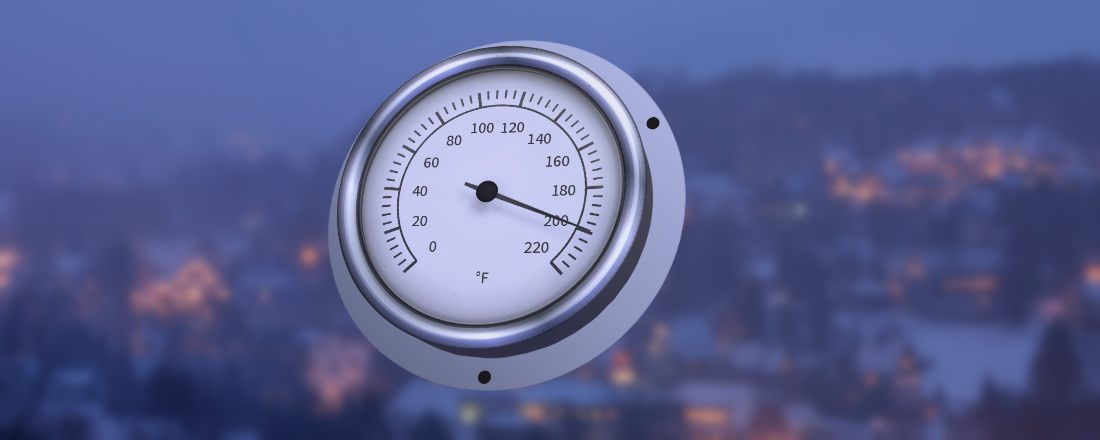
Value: 200,°F
